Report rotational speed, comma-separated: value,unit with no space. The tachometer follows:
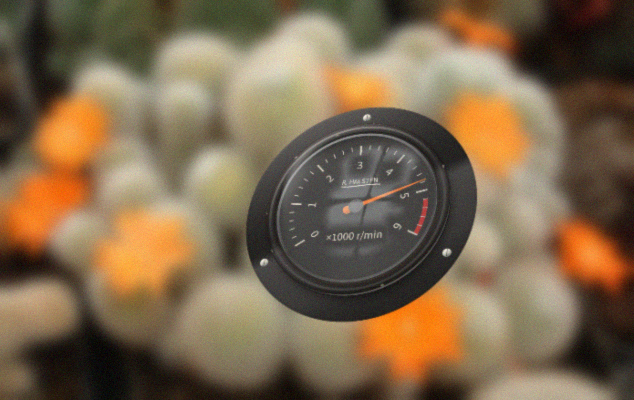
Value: 4800,rpm
